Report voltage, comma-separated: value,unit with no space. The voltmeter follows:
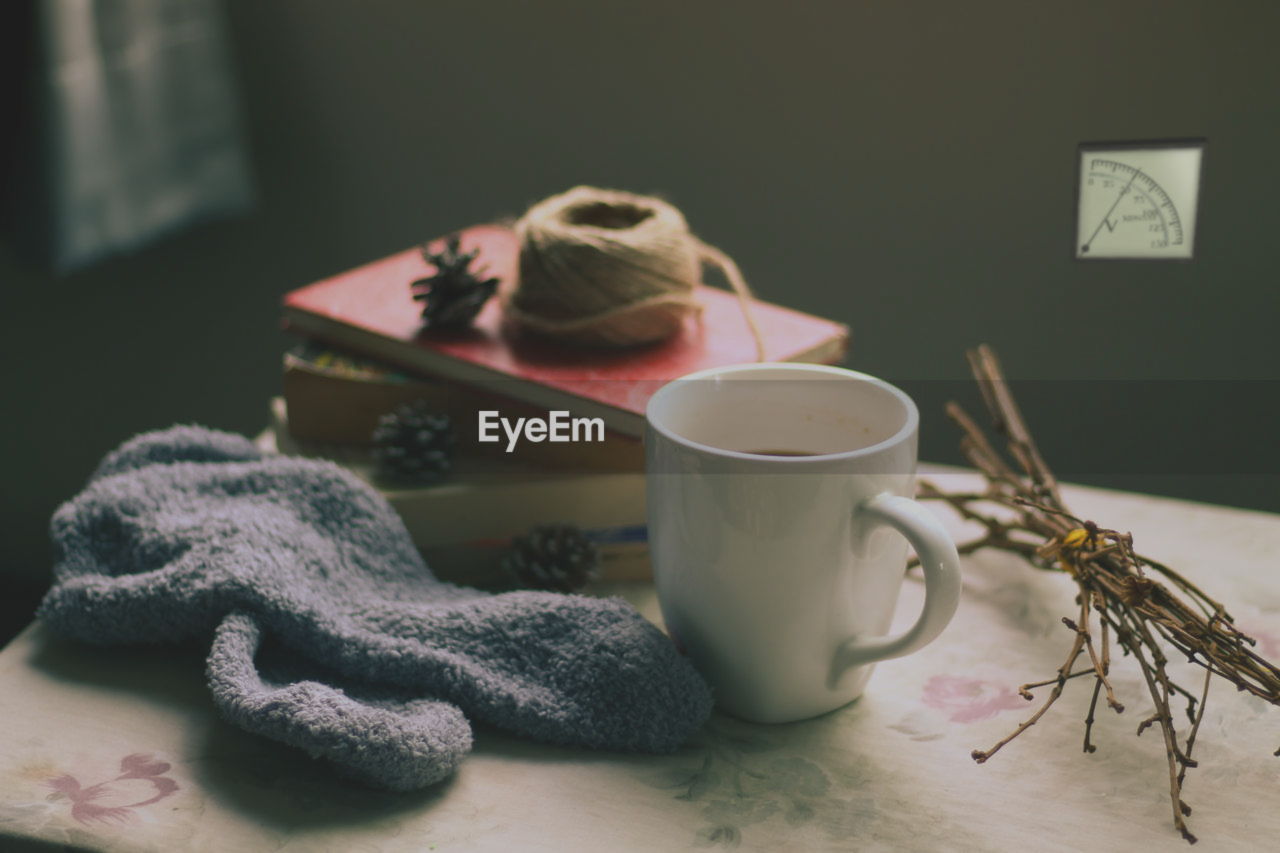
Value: 50,V
